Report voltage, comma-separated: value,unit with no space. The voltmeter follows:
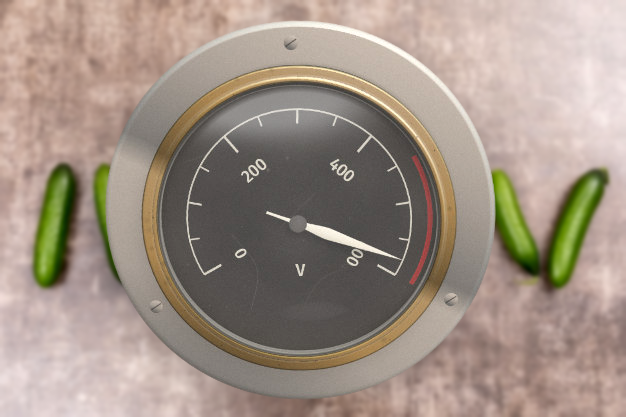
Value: 575,V
